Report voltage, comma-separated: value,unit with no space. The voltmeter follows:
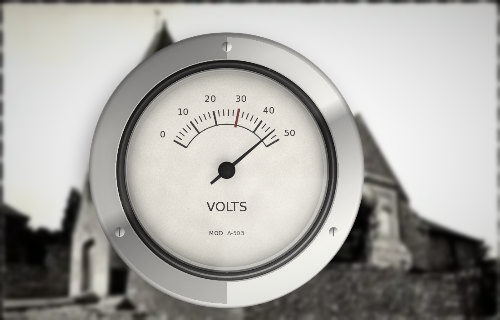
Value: 46,V
